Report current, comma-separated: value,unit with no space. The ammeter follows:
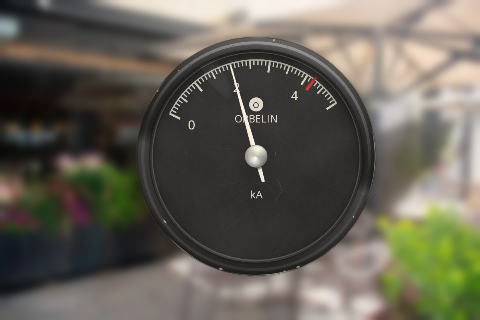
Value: 2,kA
